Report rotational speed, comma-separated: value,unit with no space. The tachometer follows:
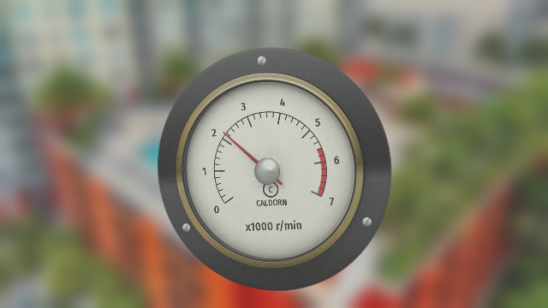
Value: 2200,rpm
